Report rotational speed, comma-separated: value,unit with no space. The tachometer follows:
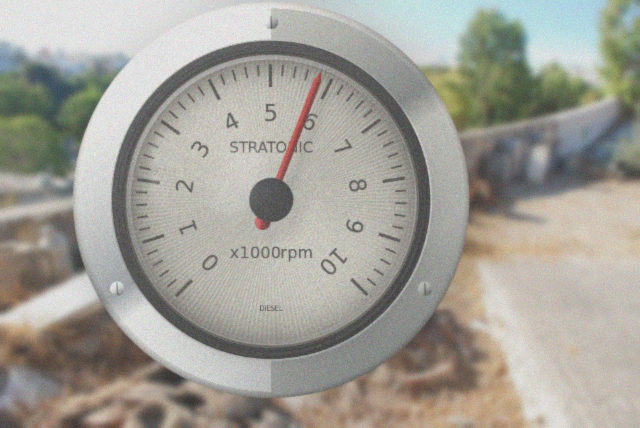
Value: 5800,rpm
